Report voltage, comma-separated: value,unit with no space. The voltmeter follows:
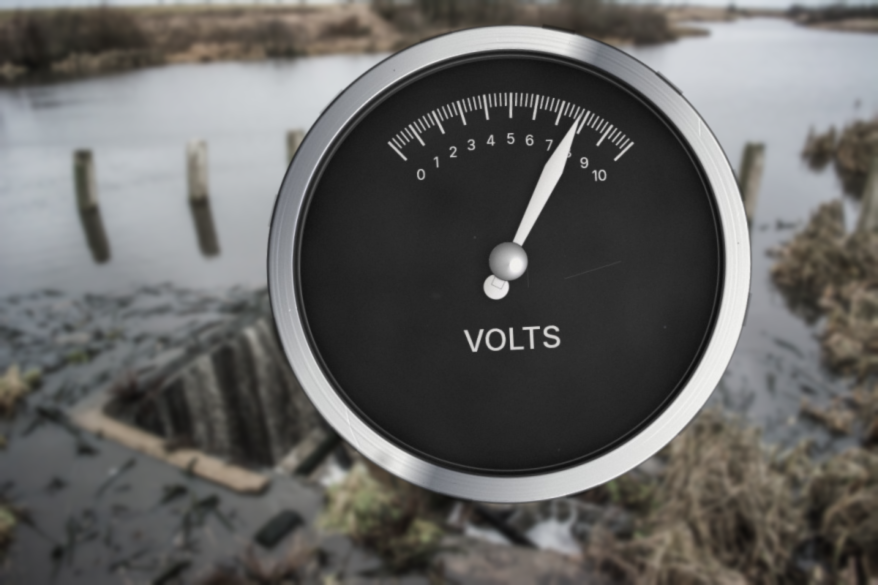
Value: 7.8,V
